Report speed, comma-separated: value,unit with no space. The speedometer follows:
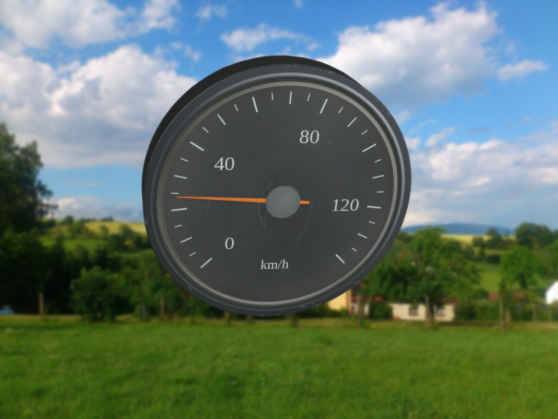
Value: 25,km/h
